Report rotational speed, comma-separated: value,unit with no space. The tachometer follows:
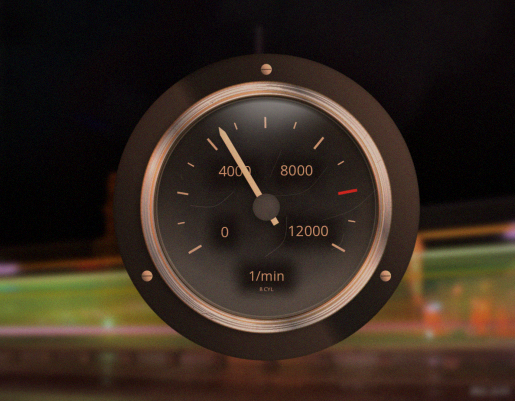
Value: 4500,rpm
